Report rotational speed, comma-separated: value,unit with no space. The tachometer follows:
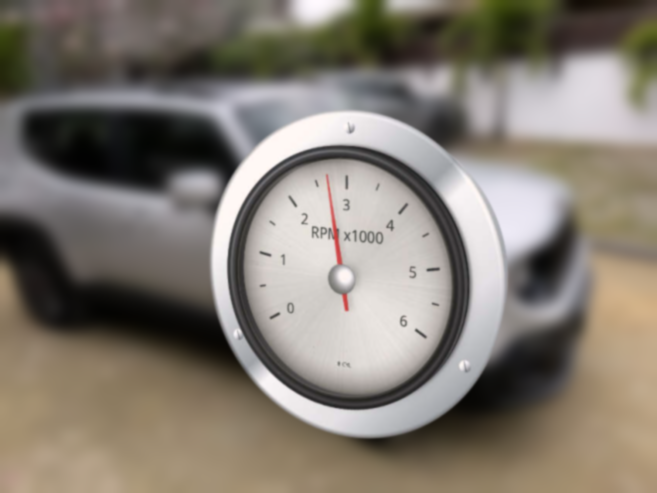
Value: 2750,rpm
